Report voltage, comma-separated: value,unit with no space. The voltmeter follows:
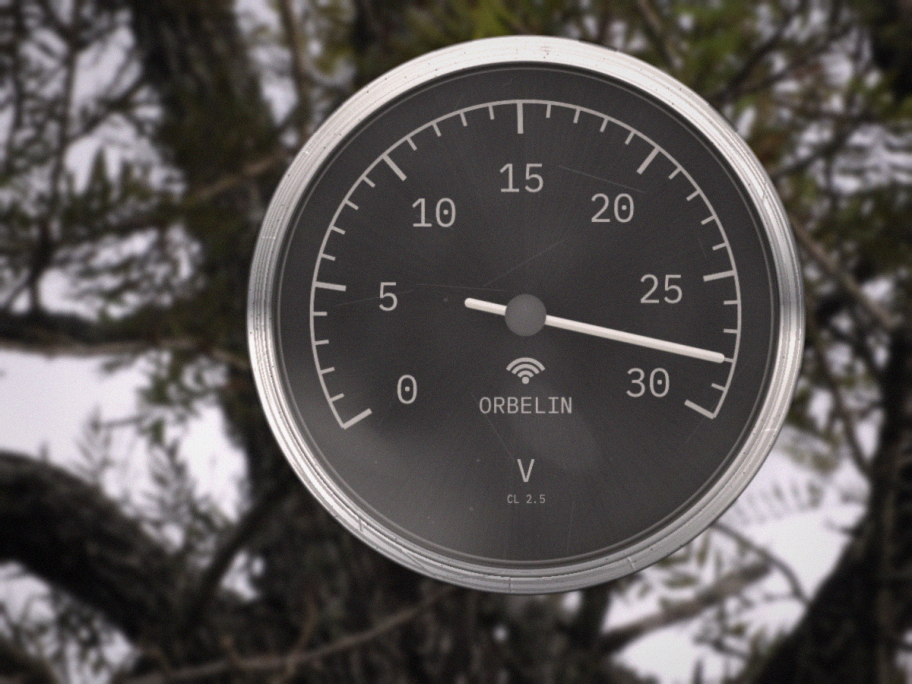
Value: 28,V
